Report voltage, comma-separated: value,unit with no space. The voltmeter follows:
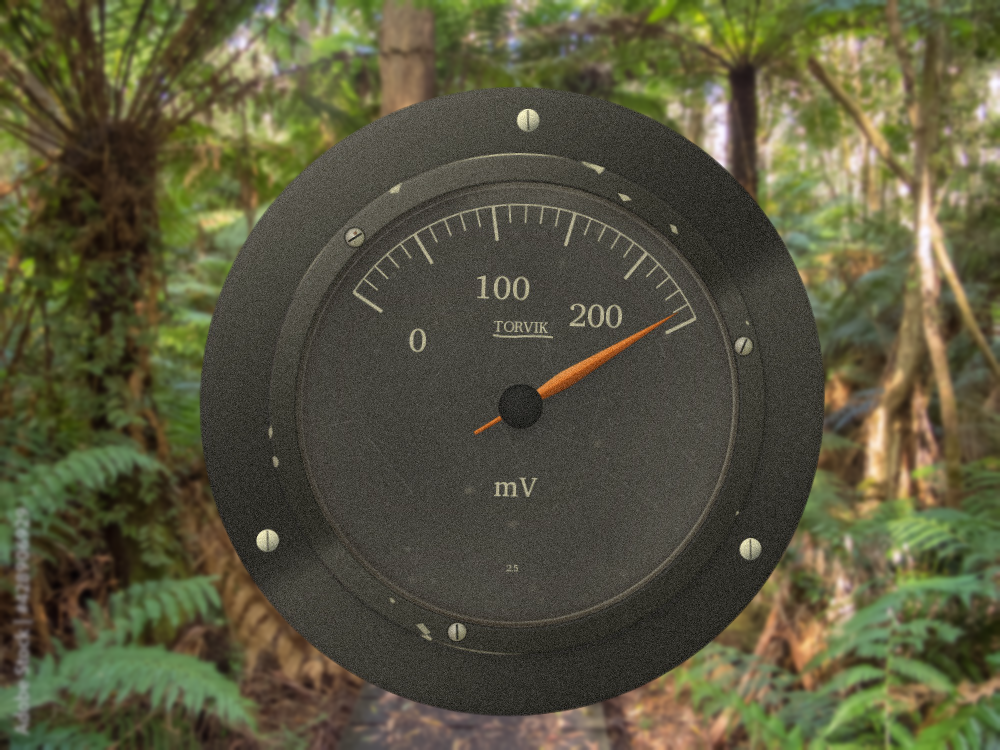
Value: 240,mV
